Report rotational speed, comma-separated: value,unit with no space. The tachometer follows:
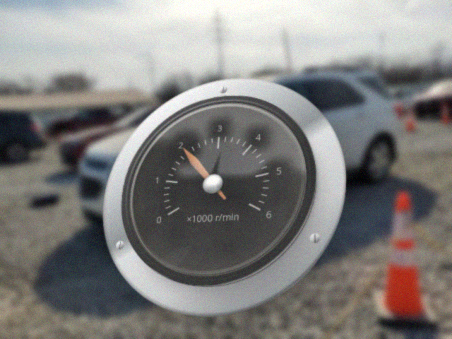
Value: 2000,rpm
